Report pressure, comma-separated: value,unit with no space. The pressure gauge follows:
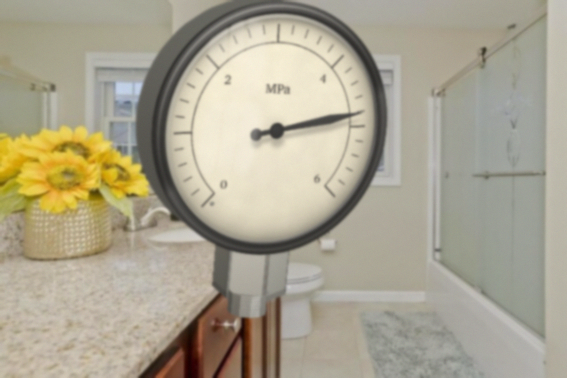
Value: 4.8,MPa
